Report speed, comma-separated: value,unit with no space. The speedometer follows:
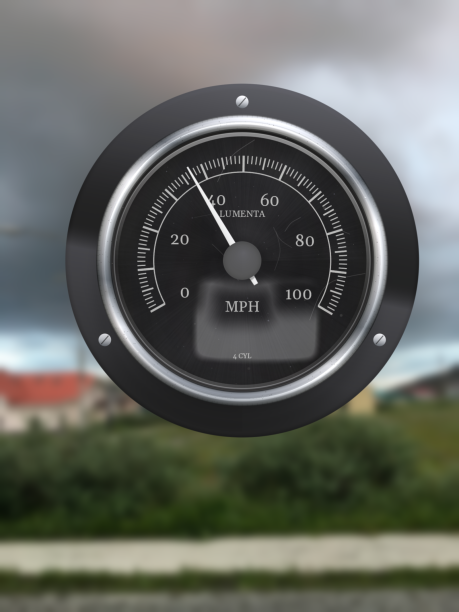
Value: 37,mph
